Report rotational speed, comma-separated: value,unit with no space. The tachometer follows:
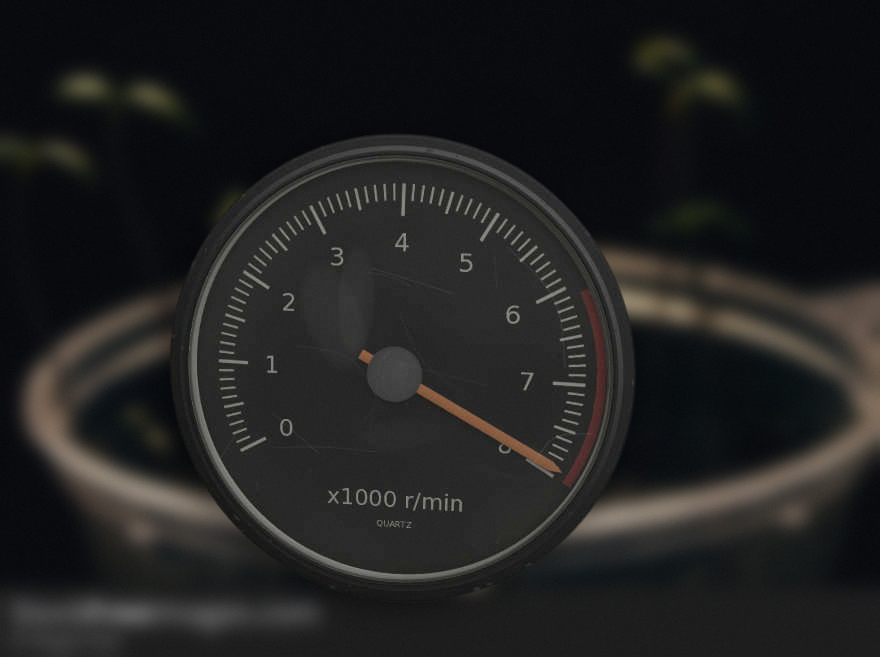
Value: 7900,rpm
